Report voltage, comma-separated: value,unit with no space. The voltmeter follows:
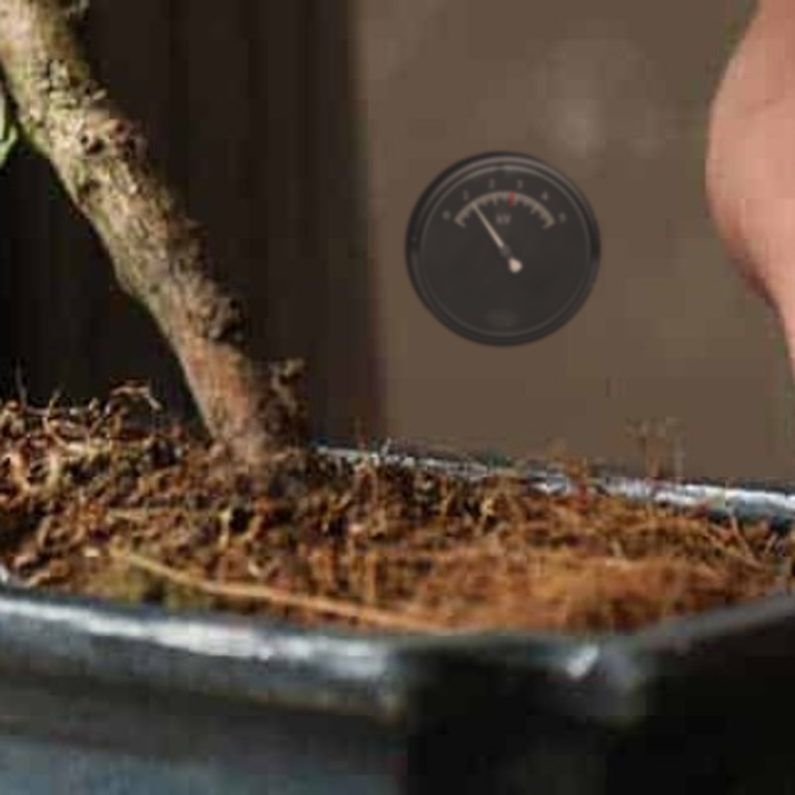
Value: 1,kV
